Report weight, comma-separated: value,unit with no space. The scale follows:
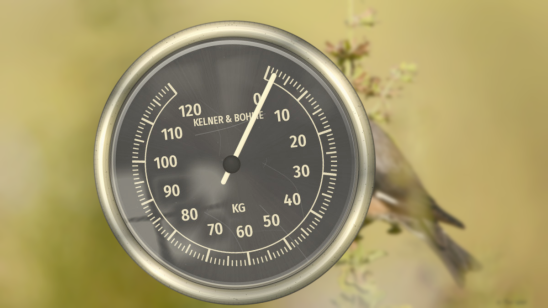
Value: 2,kg
